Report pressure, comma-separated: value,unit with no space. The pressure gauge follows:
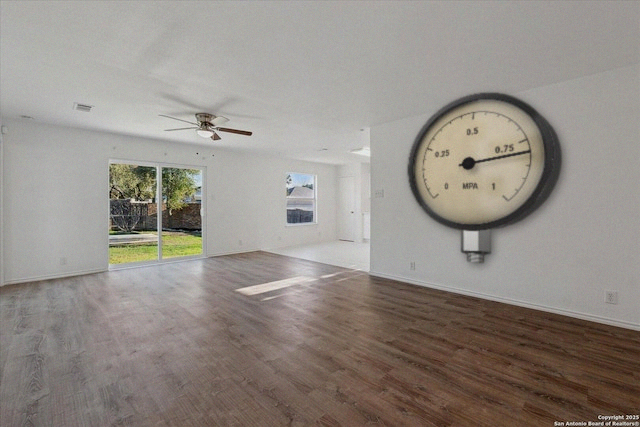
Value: 0.8,MPa
